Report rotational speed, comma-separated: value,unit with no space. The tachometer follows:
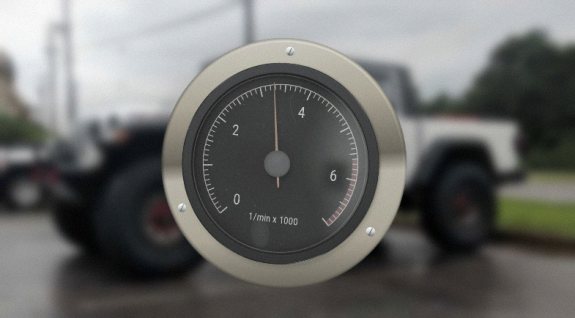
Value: 3300,rpm
